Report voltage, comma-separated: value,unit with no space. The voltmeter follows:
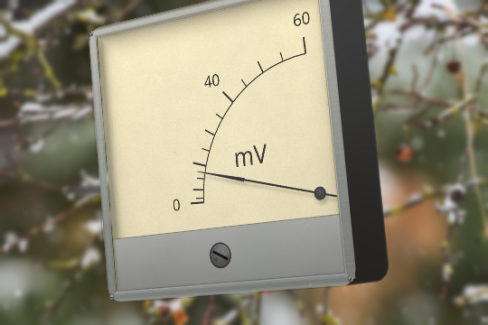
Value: 17.5,mV
